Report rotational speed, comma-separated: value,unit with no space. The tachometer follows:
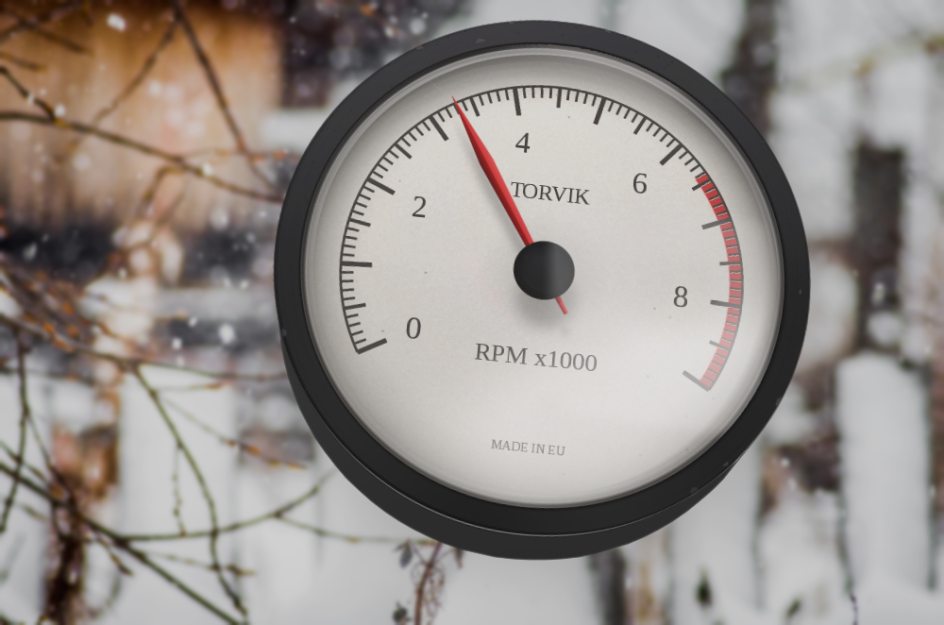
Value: 3300,rpm
